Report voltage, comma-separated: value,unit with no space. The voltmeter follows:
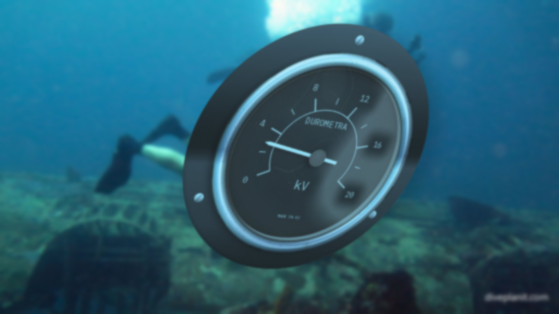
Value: 3,kV
